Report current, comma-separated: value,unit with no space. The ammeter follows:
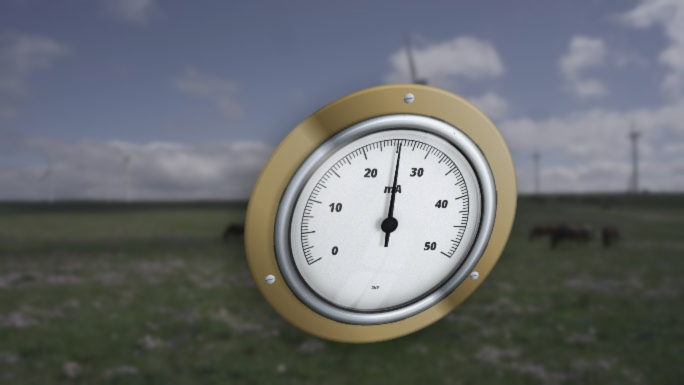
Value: 25,mA
